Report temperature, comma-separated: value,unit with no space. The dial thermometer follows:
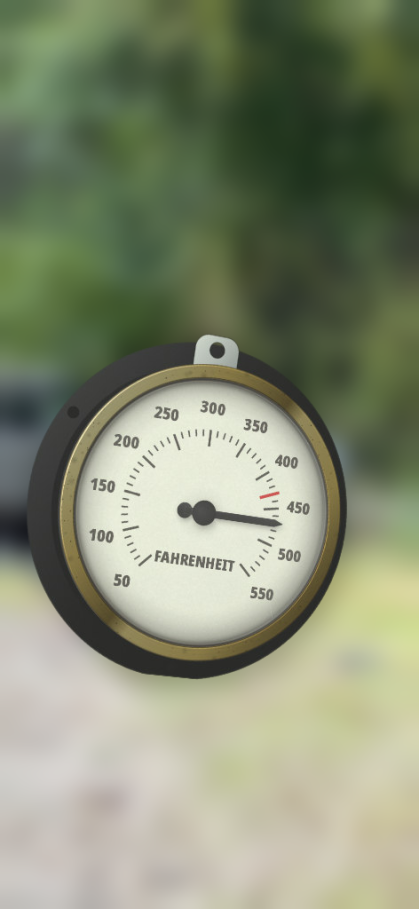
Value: 470,°F
